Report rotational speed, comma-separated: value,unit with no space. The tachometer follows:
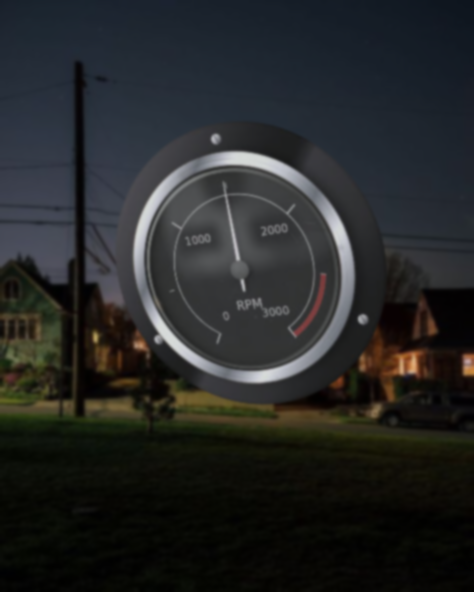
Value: 1500,rpm
